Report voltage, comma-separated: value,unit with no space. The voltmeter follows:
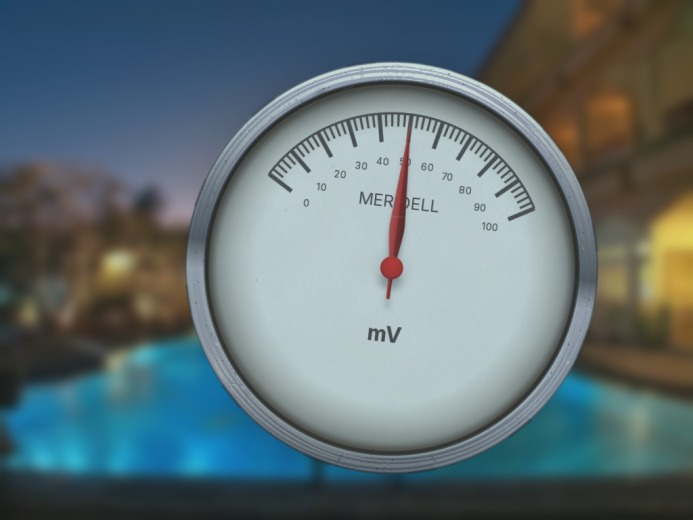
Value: 50,mV
